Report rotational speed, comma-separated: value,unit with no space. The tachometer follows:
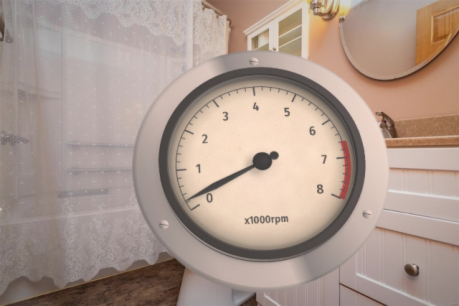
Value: 200,rpm
